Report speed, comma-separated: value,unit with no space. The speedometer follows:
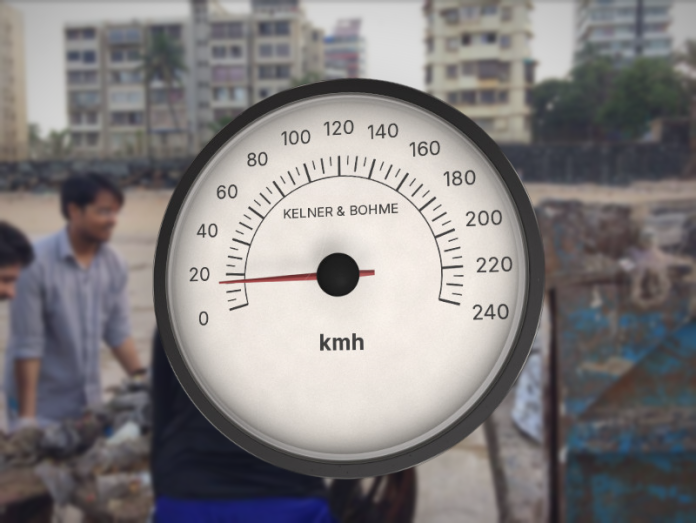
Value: 15,km/h
